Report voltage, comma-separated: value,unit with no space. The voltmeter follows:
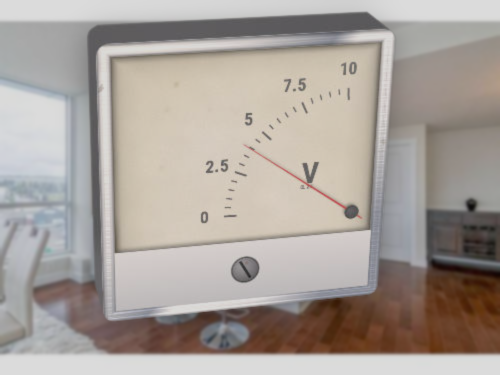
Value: 4,V
